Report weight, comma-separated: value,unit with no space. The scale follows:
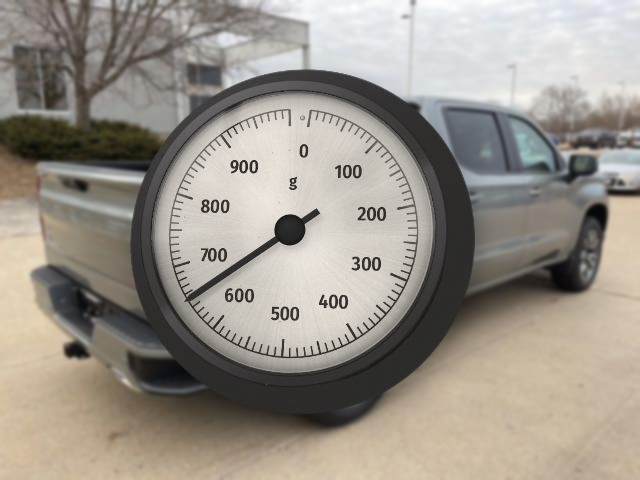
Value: 650,g
